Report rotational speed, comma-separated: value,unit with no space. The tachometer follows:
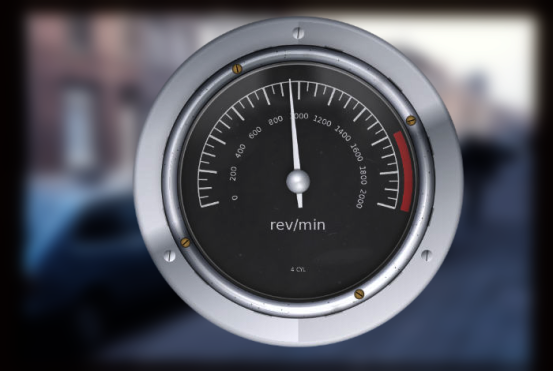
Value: 950,rpm
